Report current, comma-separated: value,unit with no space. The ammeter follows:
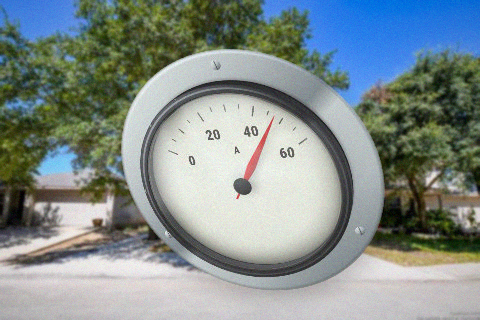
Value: 47.5,A
